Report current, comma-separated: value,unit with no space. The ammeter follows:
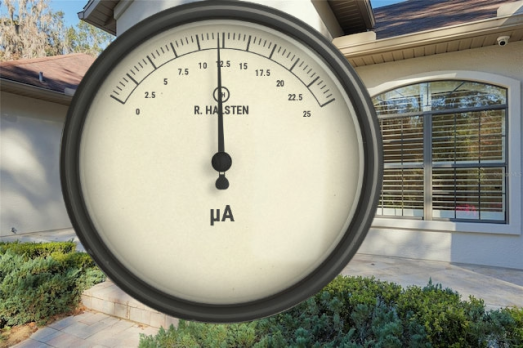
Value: 12,µA
